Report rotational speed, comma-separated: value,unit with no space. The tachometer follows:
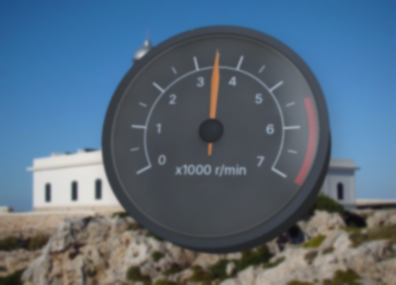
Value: 3500,rpm
